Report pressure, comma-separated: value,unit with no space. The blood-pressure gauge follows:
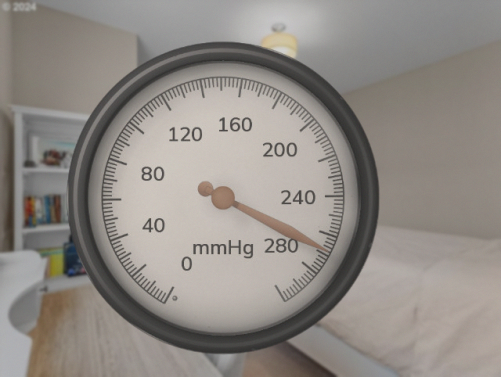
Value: 268,mmHg
